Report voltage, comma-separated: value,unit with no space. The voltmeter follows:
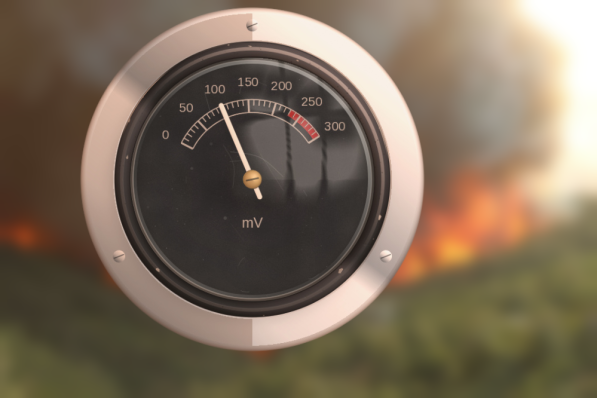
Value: 100,mV
